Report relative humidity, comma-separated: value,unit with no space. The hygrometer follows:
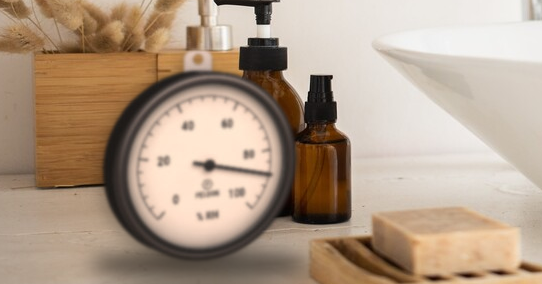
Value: 88,%
